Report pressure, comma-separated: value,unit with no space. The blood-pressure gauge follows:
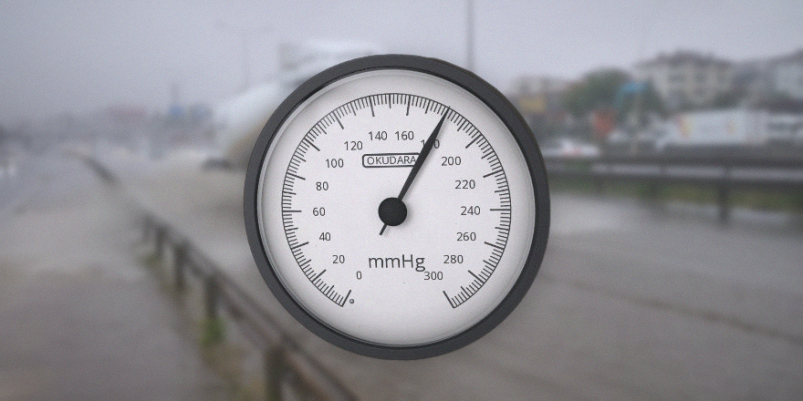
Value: 180,mmHg
